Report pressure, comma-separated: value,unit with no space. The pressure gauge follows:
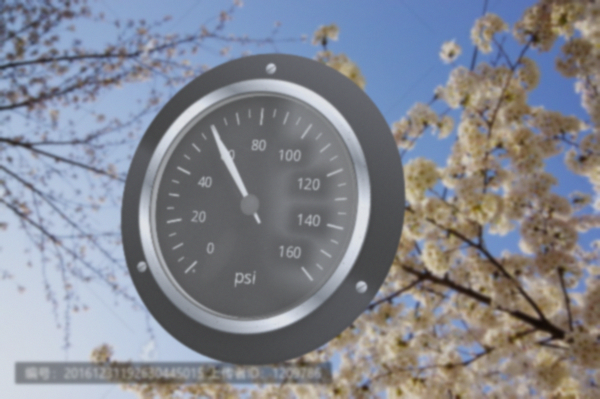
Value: 60,psi
